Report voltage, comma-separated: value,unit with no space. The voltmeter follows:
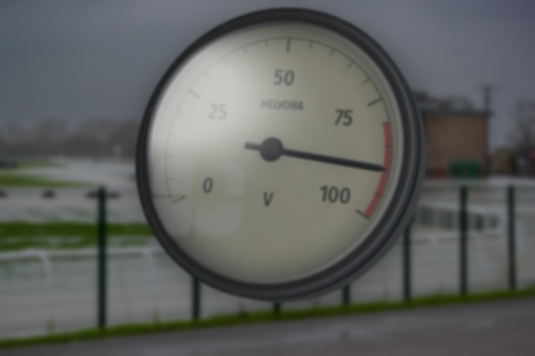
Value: 90,V
